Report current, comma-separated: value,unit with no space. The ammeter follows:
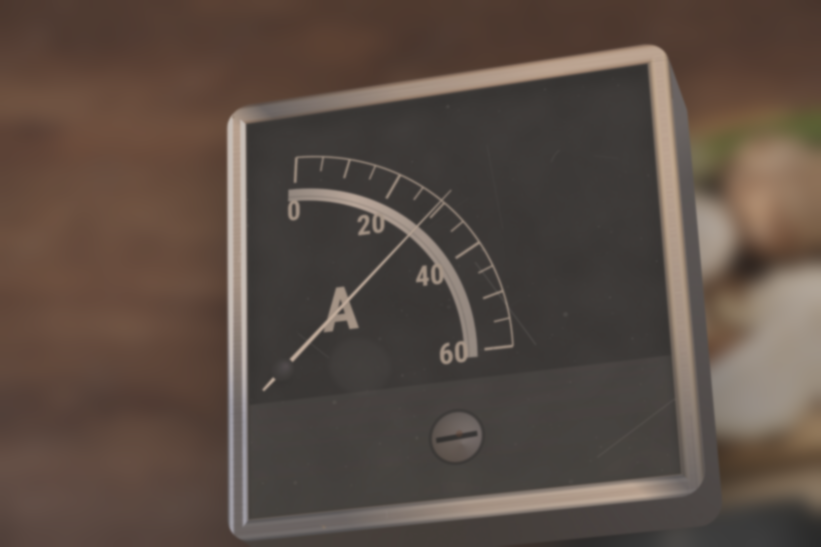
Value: 30,A
